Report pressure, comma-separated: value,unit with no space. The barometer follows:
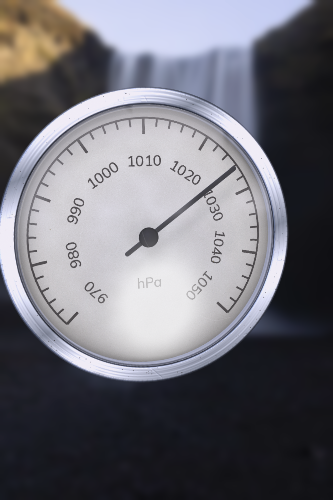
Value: 1026,hPa
